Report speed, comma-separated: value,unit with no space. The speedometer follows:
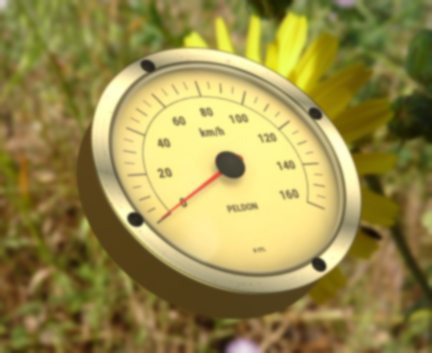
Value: 0,km/h
